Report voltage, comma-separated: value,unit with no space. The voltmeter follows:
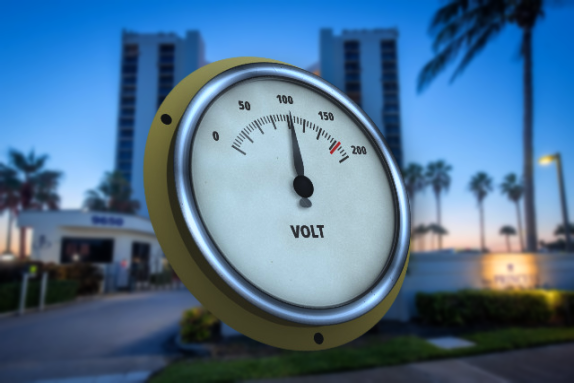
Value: 100,V
